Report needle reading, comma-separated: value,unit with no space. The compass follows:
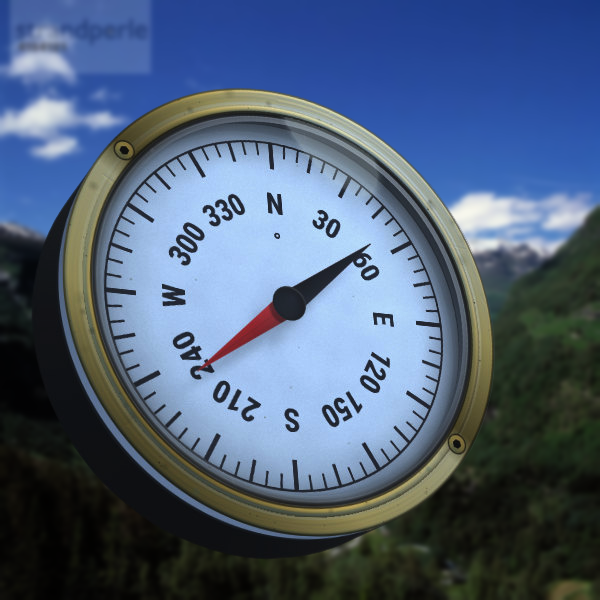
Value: 232.5,°
